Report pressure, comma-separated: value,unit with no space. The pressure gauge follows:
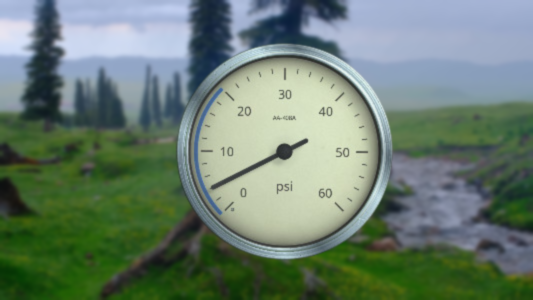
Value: 4,psi
